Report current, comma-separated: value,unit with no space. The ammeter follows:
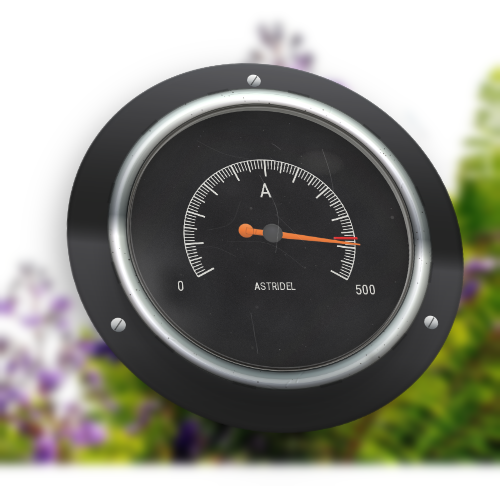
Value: 450,A
